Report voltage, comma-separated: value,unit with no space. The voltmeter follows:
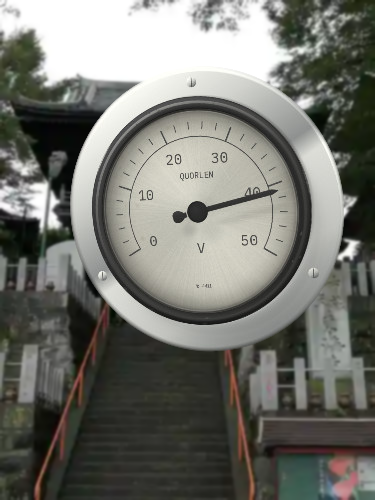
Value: 41,V
